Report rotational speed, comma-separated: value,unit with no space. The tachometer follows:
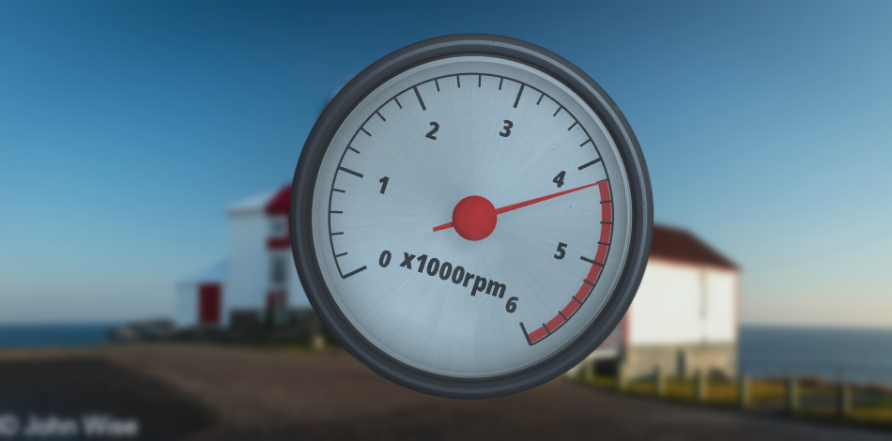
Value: 4200,rpm
